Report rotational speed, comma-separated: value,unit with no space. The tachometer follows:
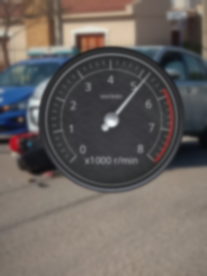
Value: 5200,rpm
